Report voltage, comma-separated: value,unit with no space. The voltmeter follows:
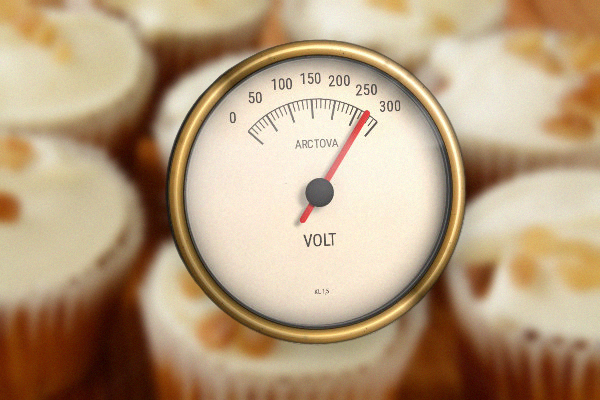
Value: 270,V
